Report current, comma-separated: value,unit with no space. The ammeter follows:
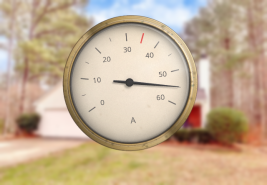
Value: 55,A
